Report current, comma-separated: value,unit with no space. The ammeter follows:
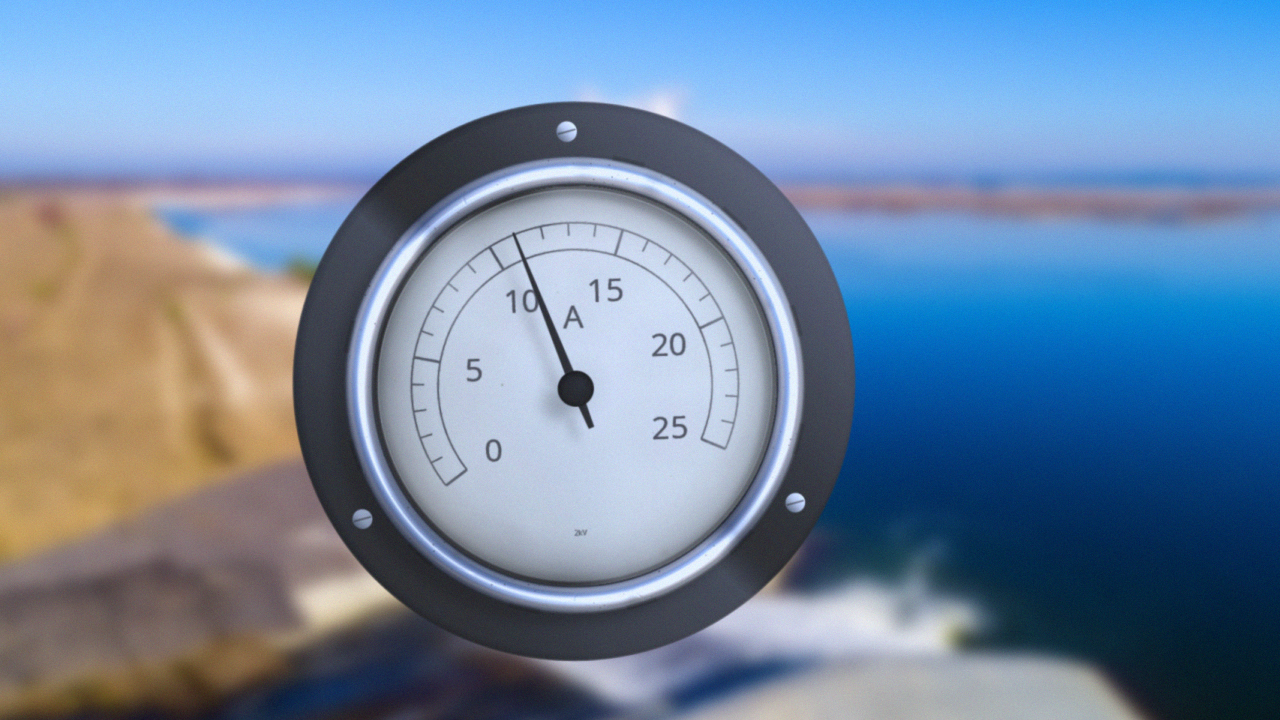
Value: 11,A
